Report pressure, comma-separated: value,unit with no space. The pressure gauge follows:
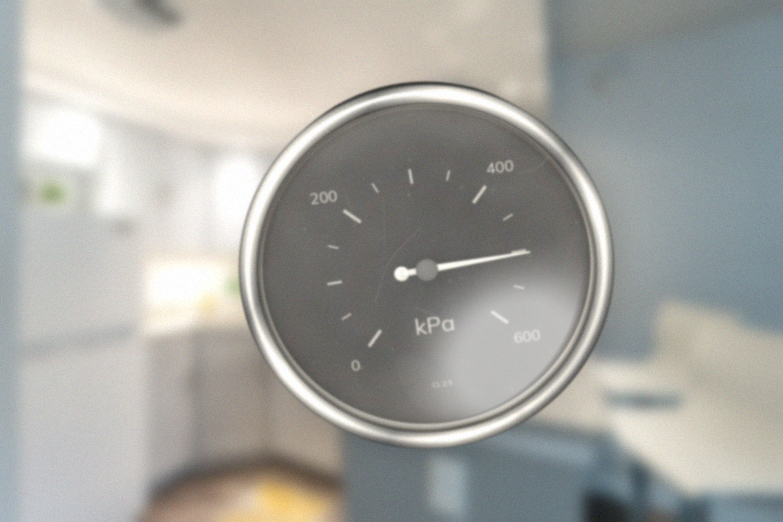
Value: 500,kPa
